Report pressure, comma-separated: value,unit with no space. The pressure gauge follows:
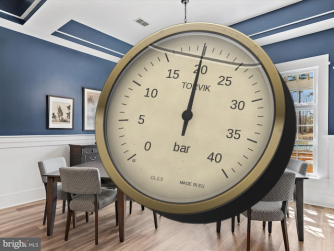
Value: 20,bar
